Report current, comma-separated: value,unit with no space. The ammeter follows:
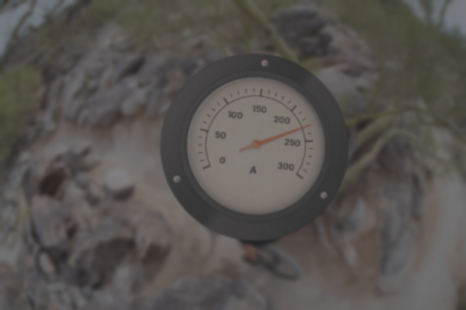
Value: 230,A
